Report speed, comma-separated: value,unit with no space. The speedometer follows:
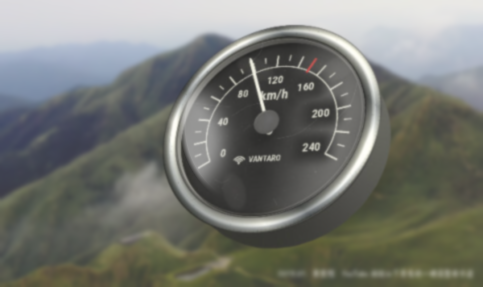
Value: 100,km/h
